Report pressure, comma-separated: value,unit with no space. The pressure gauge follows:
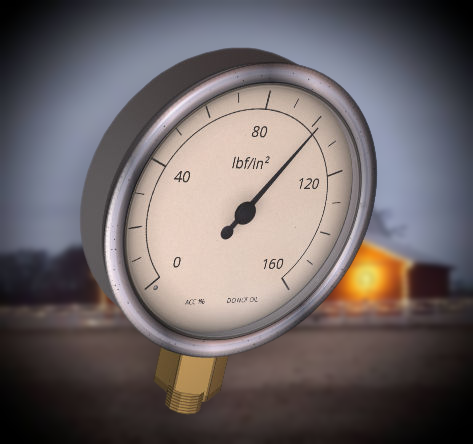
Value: 100,psi
